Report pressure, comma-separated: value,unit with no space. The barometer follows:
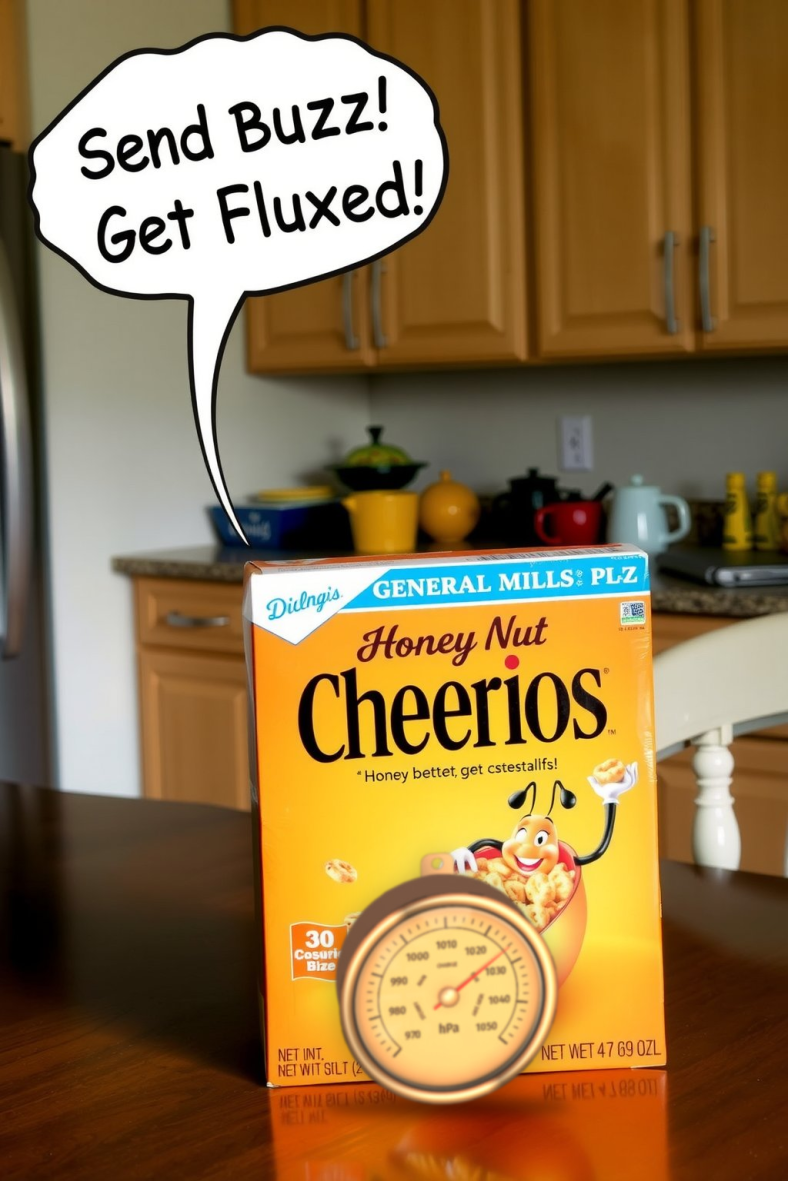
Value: 1026,hPa
